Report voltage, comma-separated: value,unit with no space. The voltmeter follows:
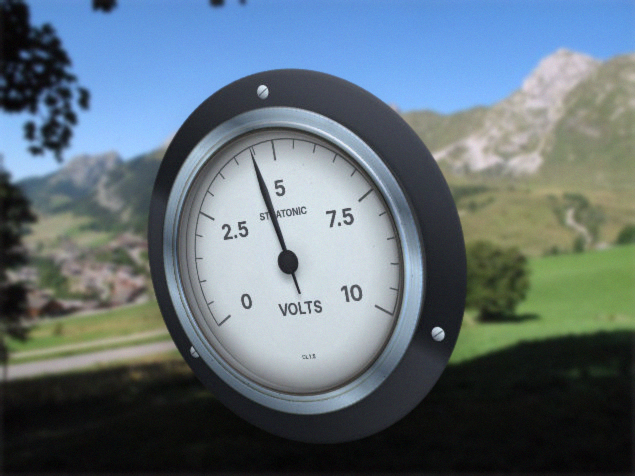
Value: 4.5,V
